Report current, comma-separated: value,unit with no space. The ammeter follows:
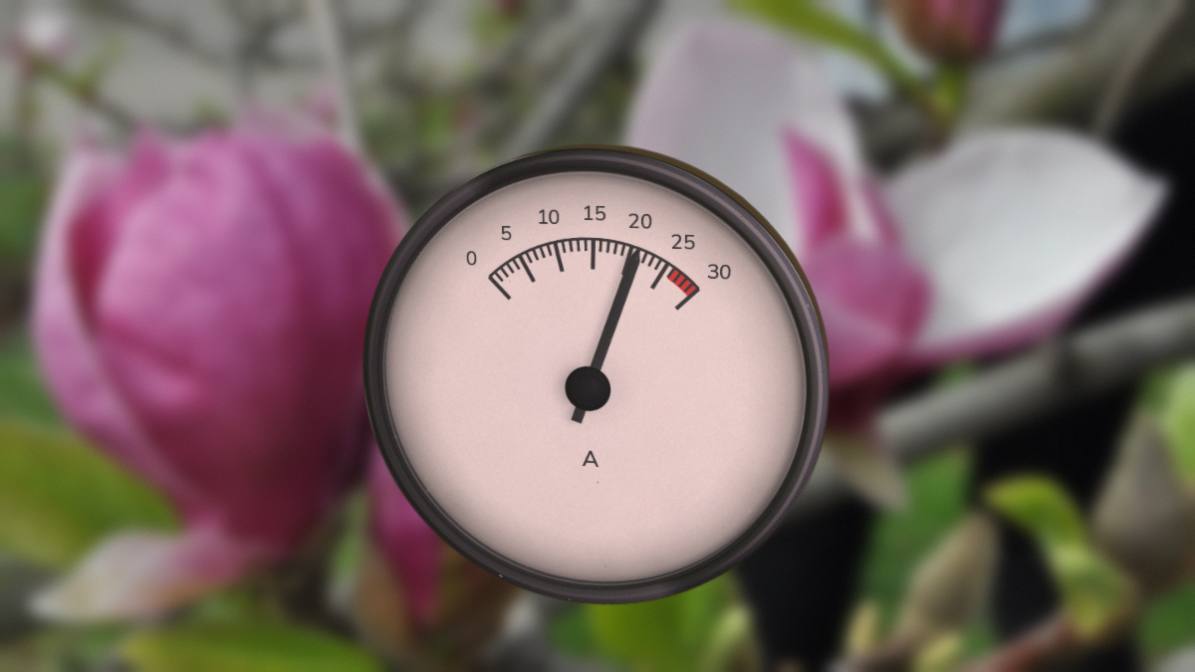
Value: 21,A
